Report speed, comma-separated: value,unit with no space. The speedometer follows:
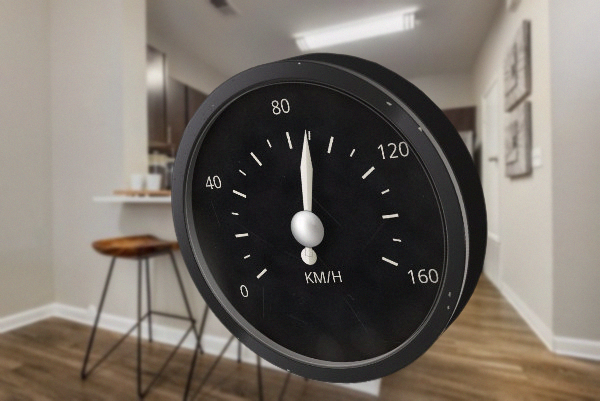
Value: 90,km/h
